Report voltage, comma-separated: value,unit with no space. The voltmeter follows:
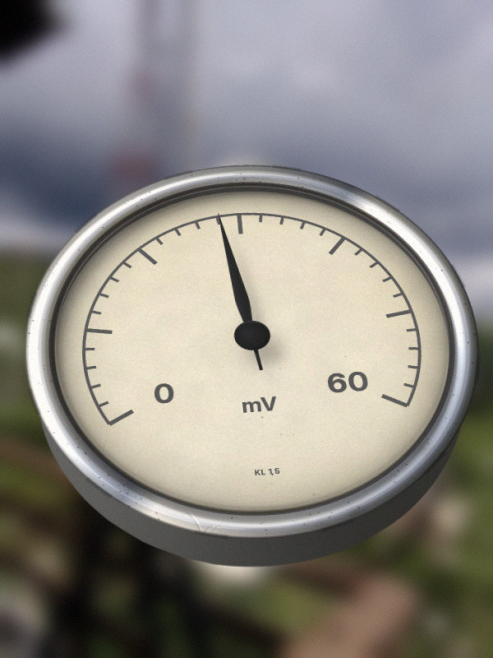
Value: 28,mV
